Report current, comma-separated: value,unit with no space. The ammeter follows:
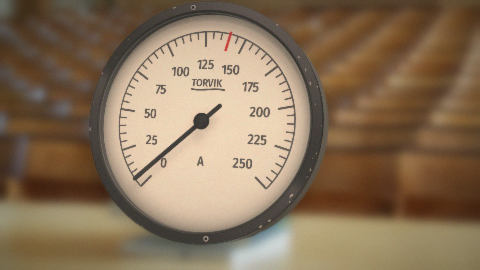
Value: 5,A
